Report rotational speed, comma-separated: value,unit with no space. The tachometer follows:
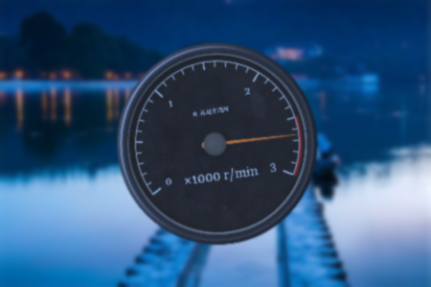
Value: 2650,rpm
